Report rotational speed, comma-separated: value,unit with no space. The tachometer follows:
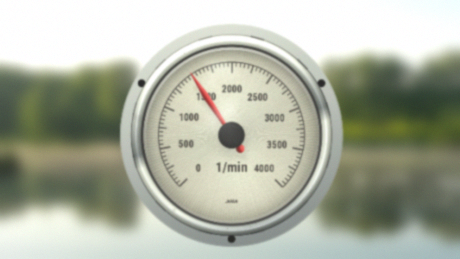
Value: 1500,rpm
